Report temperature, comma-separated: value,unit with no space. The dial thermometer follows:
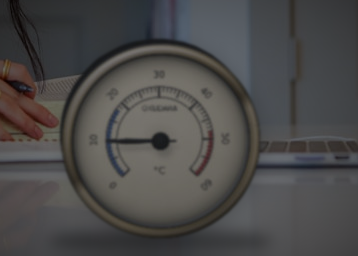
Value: 10,°C
